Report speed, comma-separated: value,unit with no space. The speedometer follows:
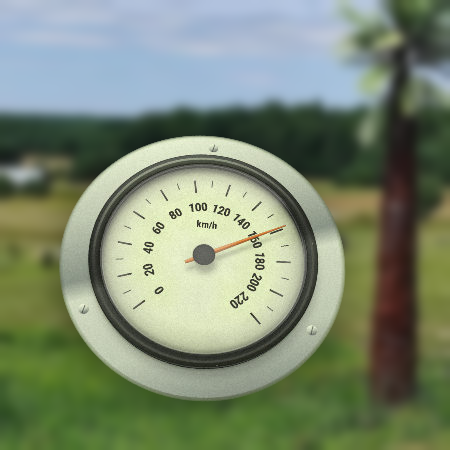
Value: 160,km/h
